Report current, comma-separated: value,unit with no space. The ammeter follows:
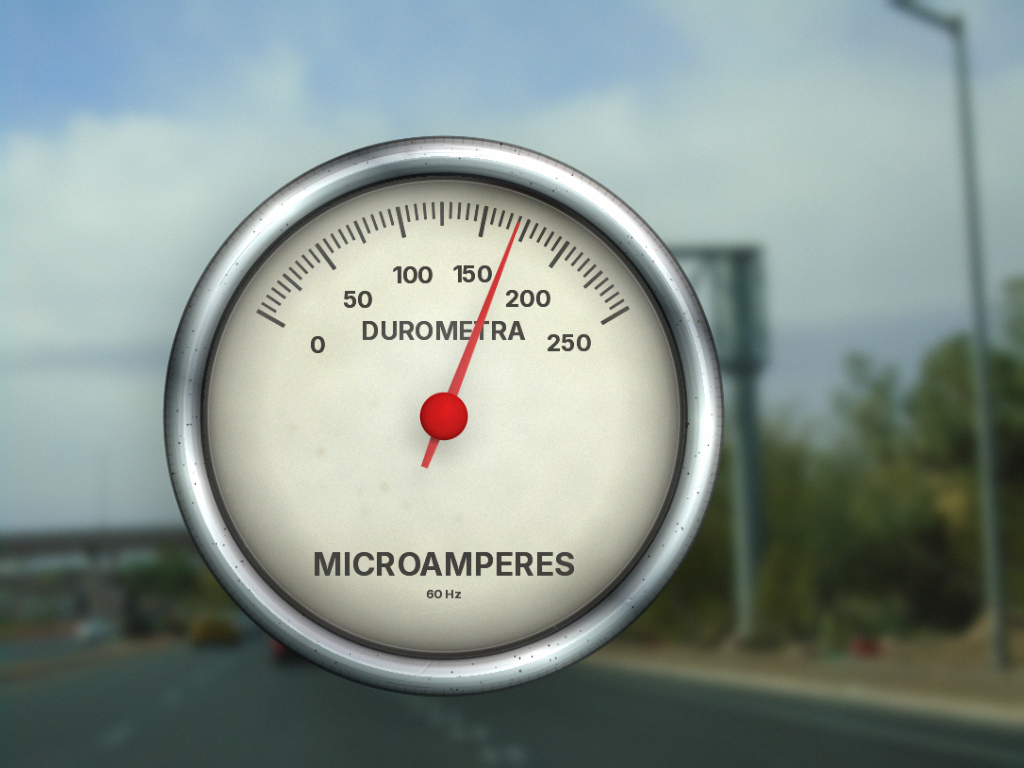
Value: 170,µA
